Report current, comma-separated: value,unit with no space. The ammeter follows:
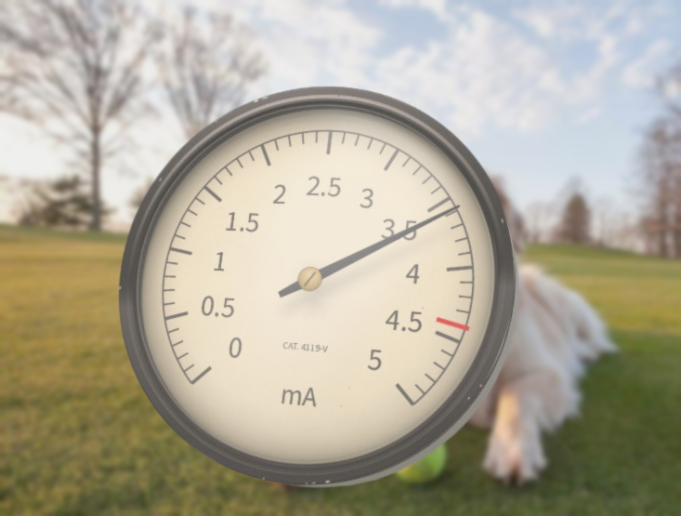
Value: 3.6,mA
